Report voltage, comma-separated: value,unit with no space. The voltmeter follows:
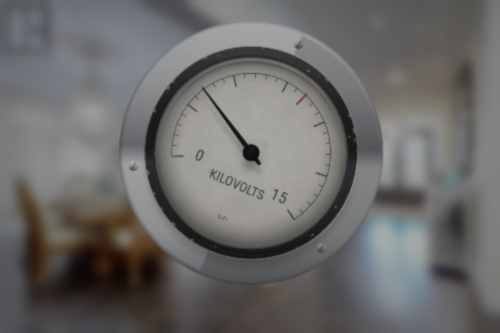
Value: 3.5,kV
